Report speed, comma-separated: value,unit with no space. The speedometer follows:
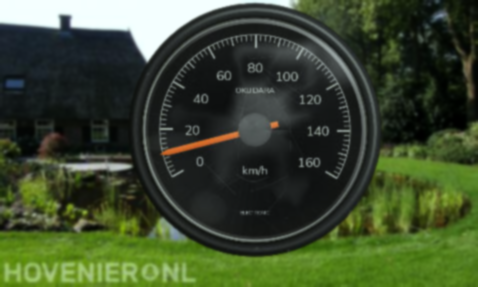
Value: 10,km/h
